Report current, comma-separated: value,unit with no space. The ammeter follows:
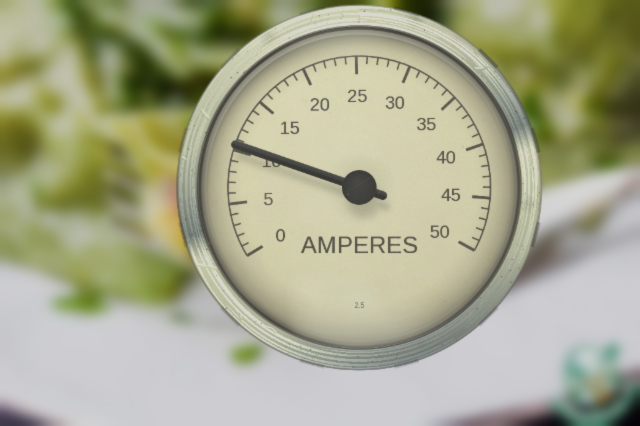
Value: 10.5,A
